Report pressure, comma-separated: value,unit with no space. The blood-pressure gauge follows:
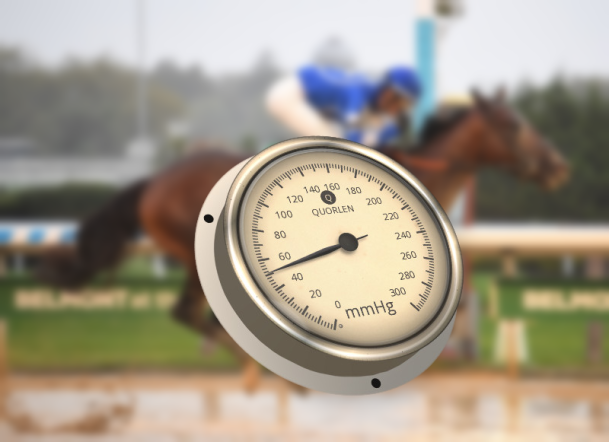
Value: 50,mmHg
